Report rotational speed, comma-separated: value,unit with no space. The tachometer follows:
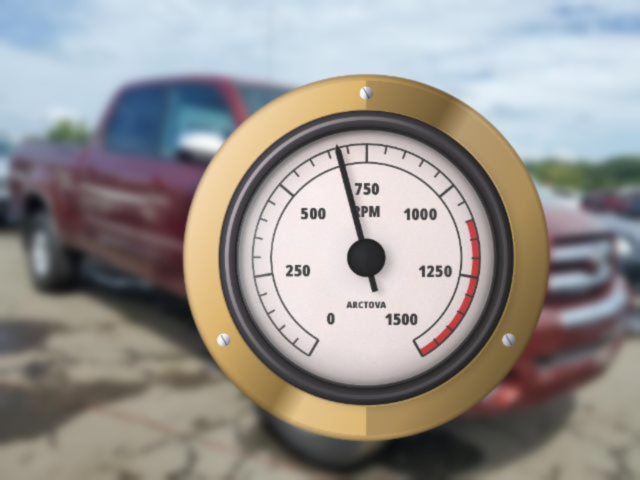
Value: 675,rpm
